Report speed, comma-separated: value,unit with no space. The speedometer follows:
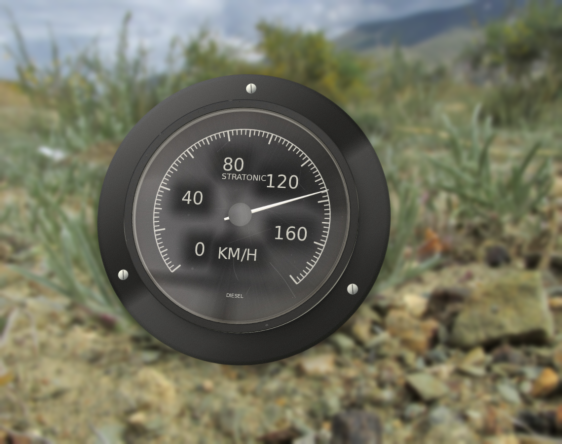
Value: 136,km/h
